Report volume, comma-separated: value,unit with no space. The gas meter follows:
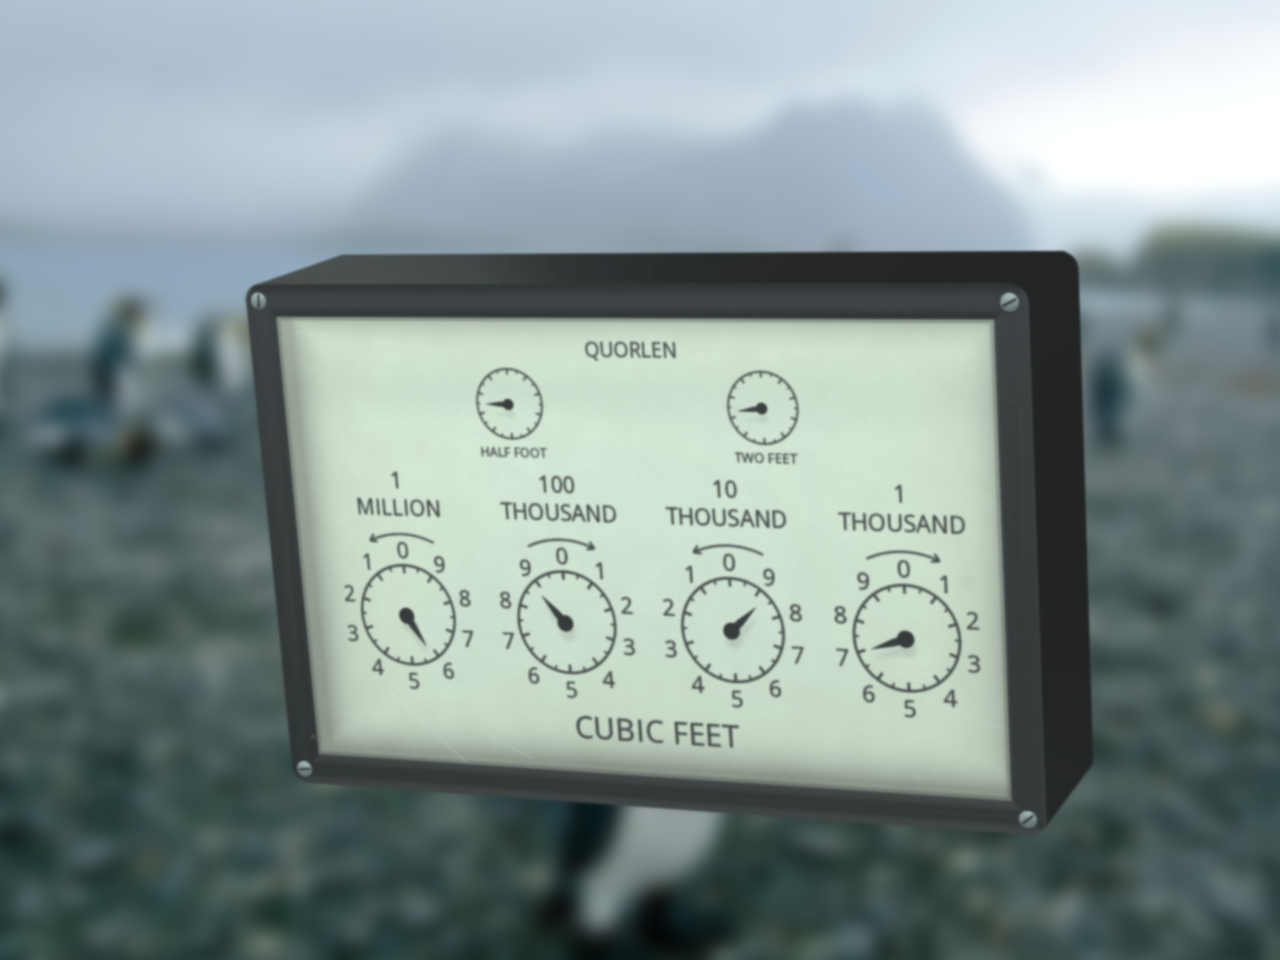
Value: 588700,ft³
